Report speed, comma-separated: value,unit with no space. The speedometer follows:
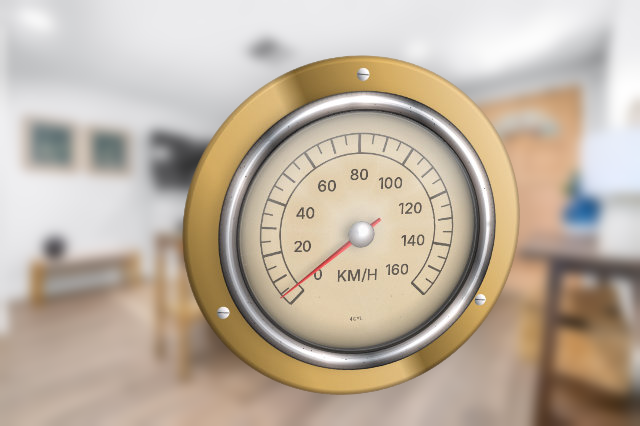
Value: 5,km/h
